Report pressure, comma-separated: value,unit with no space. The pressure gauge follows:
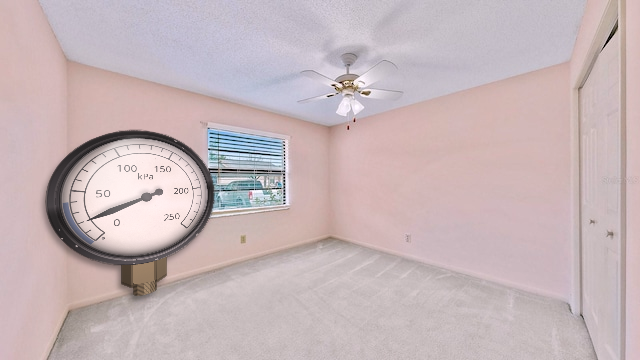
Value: 20,kPa
